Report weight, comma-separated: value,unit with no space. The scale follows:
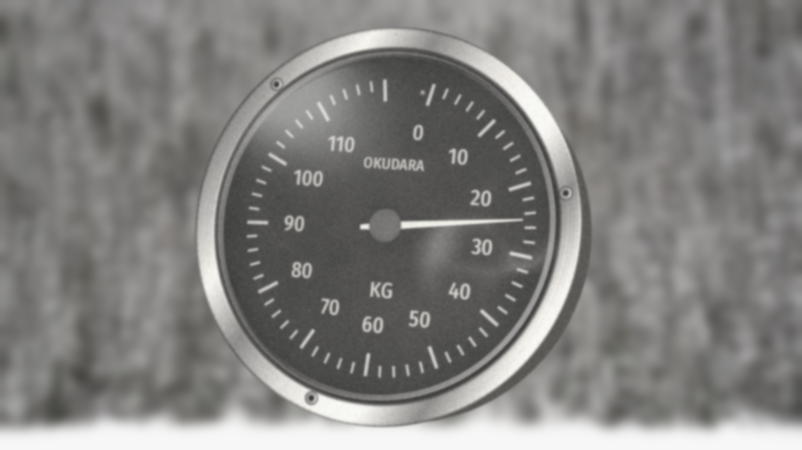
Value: 25,kg
